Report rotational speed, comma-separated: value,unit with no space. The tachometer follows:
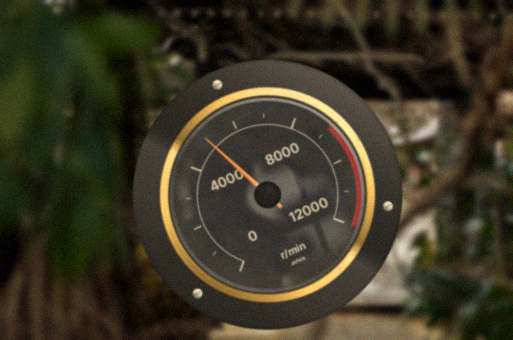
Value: 5000,rpm
